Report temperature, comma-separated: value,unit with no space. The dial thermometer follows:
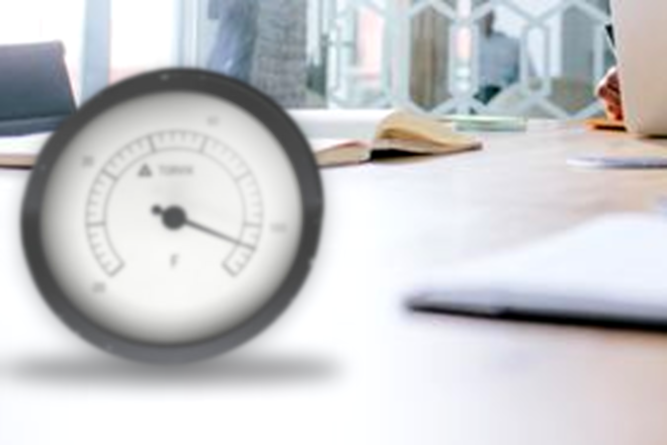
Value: 108,°F
